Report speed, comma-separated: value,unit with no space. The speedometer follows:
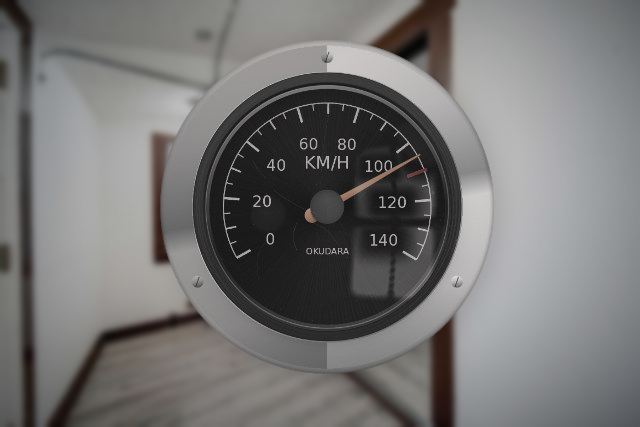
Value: 105,km/h
